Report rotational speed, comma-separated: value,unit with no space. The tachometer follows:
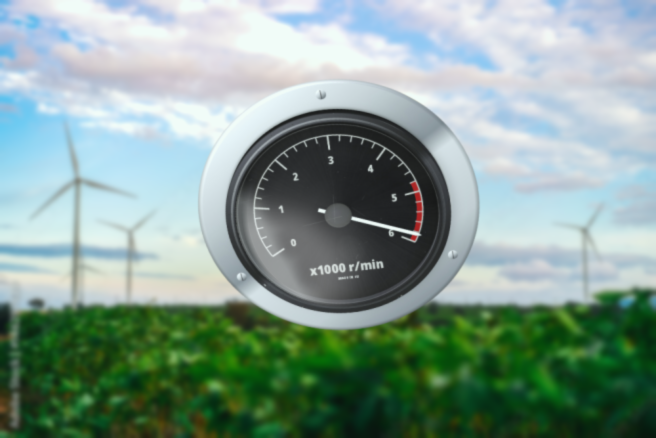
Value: 5800,rpm
